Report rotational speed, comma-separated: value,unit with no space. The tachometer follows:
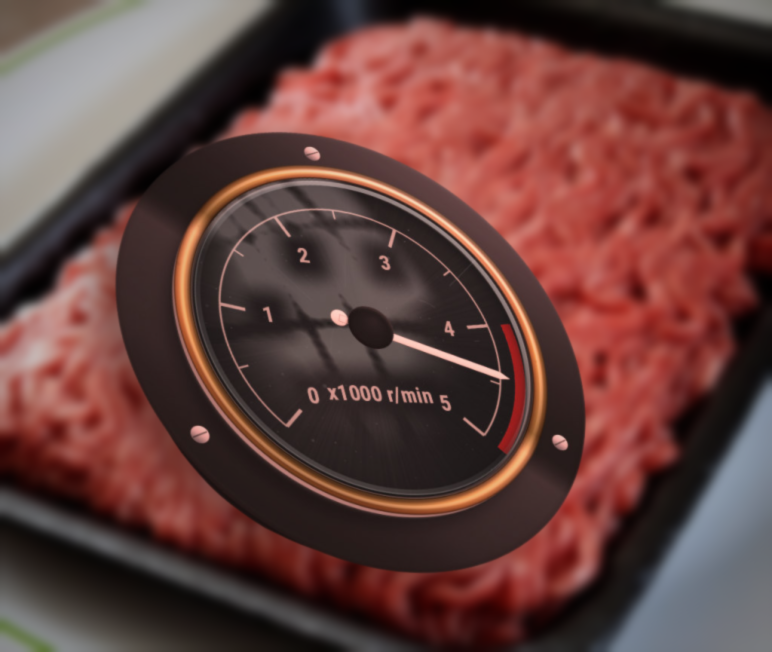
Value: 4500,rpm
